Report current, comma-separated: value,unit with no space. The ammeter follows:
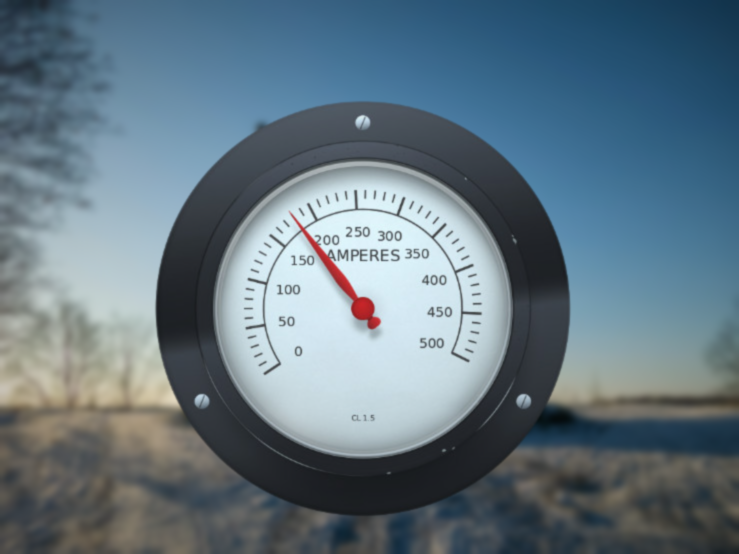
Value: 180,A
